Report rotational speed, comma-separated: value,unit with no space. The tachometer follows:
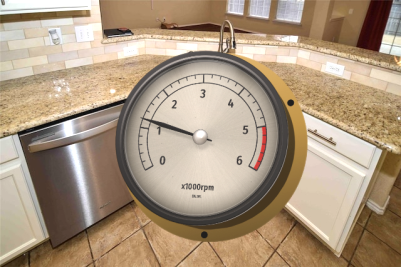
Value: 1200,rpm
